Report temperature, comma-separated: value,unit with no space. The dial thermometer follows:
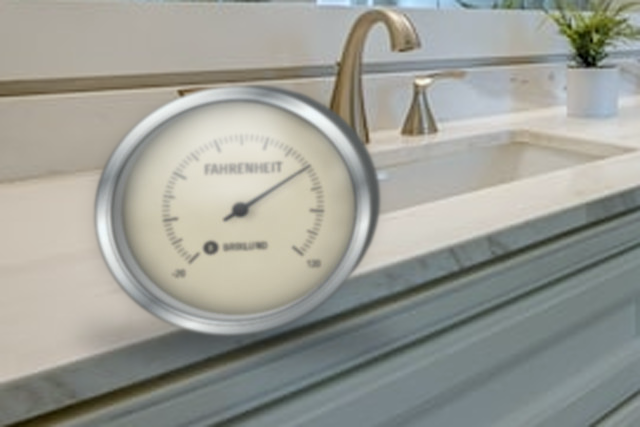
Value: 80,°F
